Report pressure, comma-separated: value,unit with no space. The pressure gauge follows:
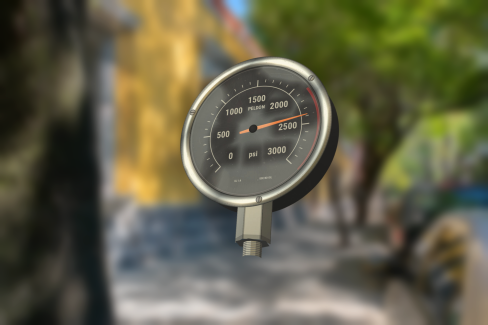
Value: 2400,psi
